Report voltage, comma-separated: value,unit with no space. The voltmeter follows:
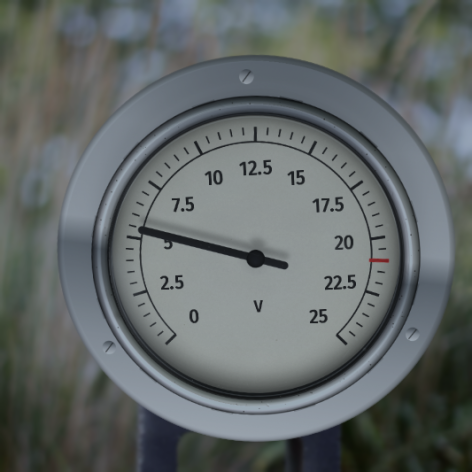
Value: 5.5,V
